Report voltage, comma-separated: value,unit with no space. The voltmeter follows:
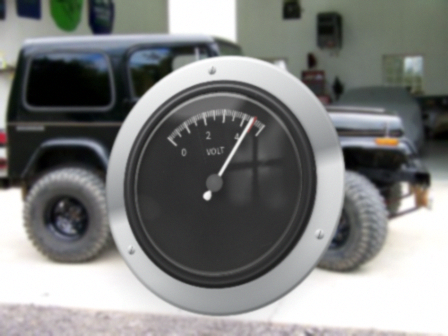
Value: 4.5,V
